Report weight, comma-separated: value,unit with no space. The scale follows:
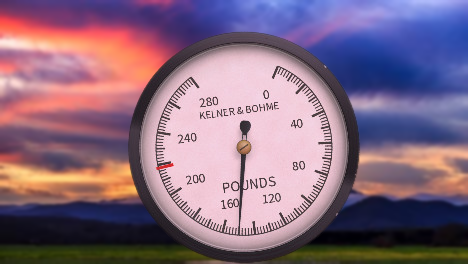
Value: 150,lb
